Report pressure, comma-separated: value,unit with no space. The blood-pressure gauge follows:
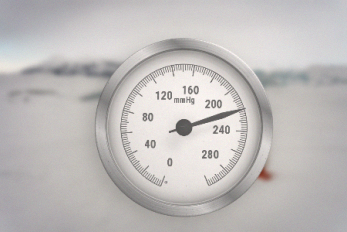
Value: 220,mmHg
